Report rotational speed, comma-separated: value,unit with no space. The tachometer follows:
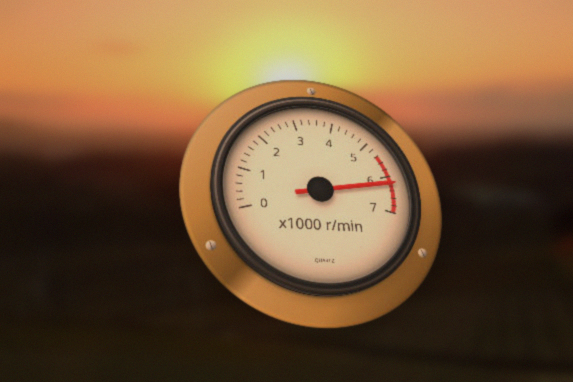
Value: 6200,rpm
